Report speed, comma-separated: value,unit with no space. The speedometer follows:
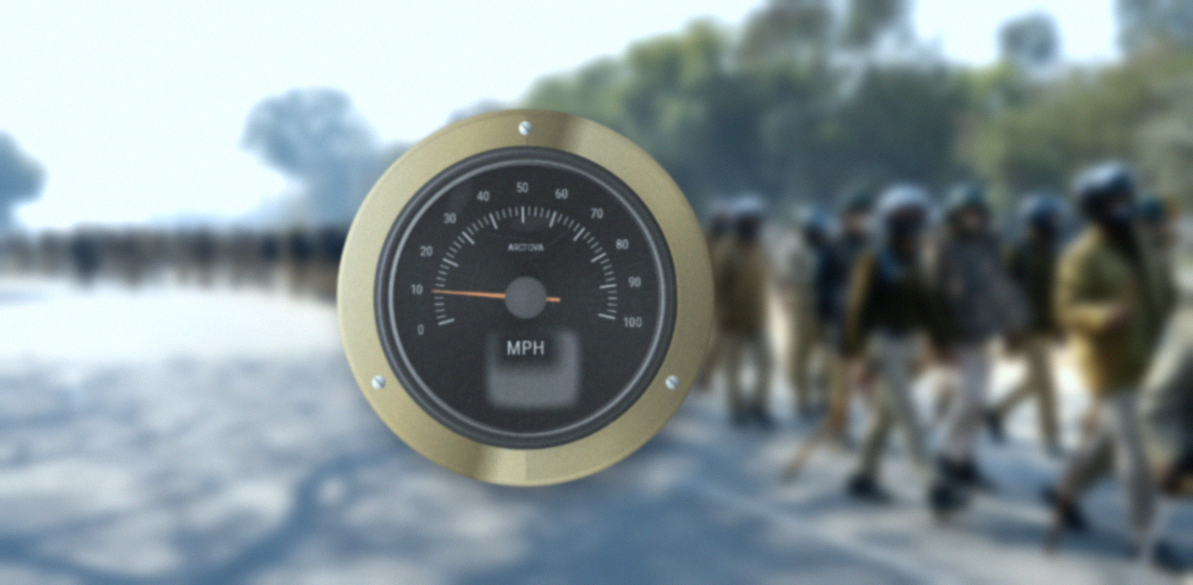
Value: 10,mph
